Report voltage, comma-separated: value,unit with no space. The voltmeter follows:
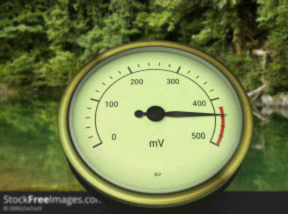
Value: 440,mV
